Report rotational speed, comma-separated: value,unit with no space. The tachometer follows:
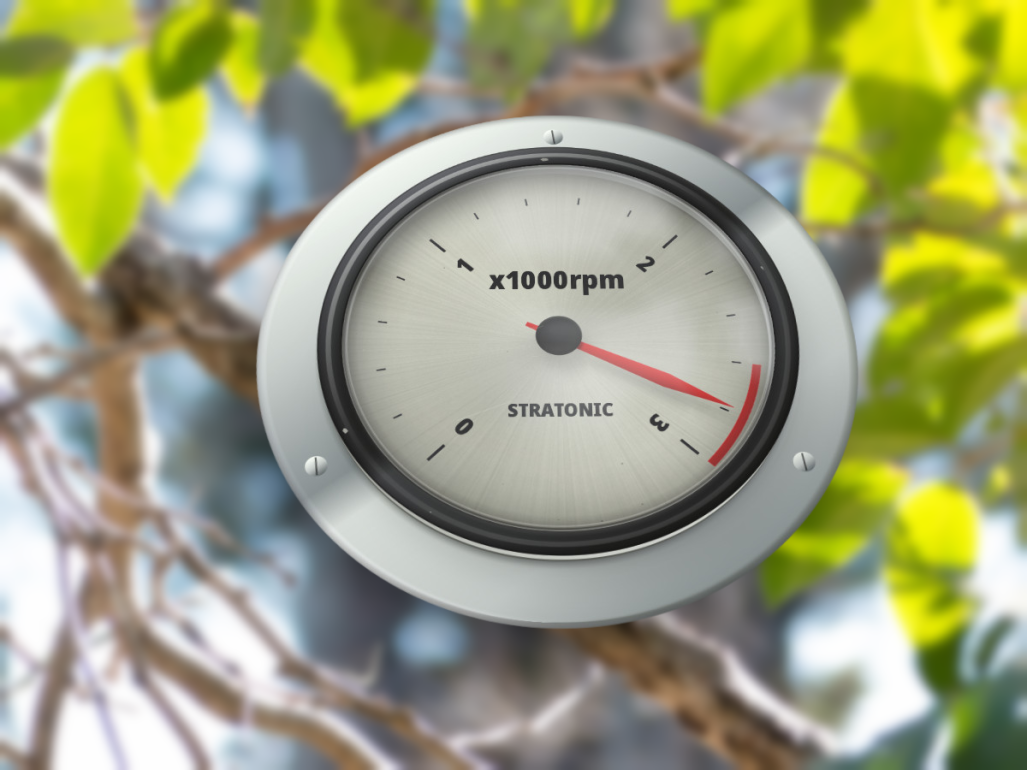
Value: 2800,rpm
